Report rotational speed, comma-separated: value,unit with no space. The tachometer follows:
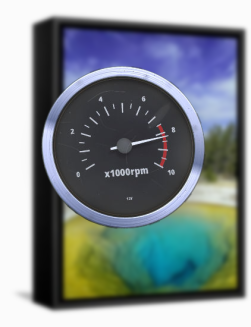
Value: 8250,rpm
